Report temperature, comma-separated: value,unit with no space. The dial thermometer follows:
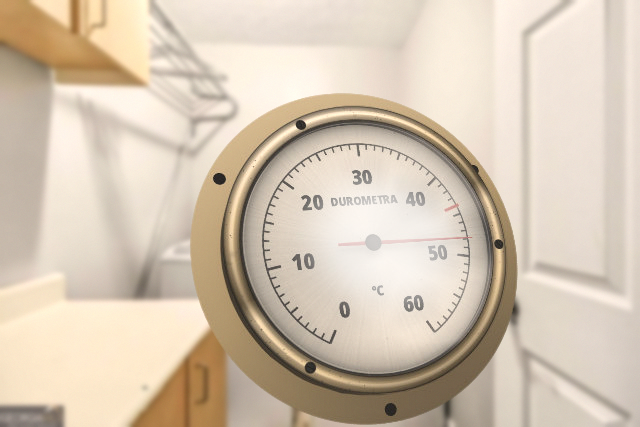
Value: 48,°C
